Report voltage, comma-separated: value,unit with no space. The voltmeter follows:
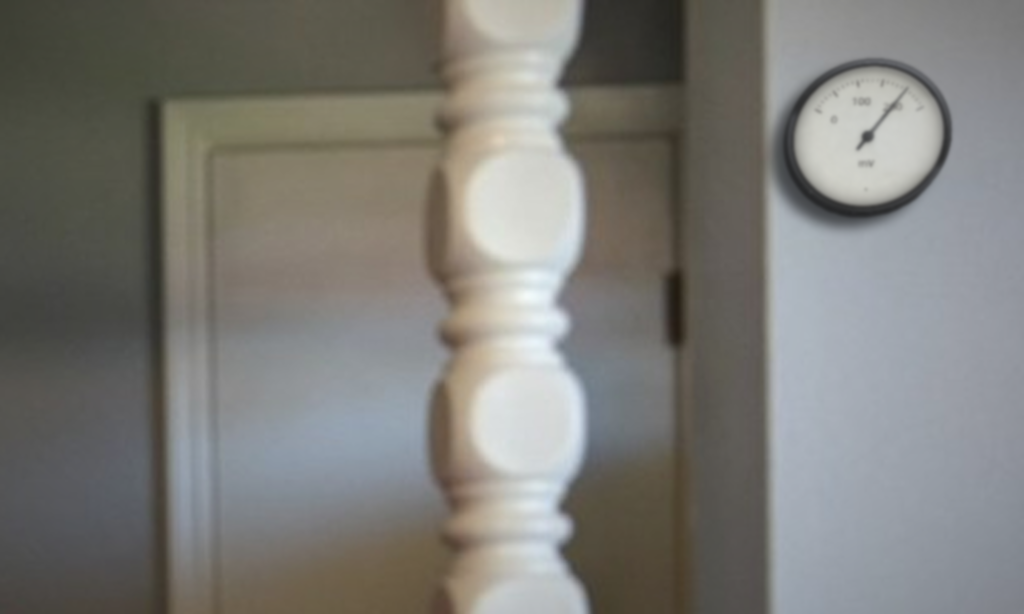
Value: 200,mV
